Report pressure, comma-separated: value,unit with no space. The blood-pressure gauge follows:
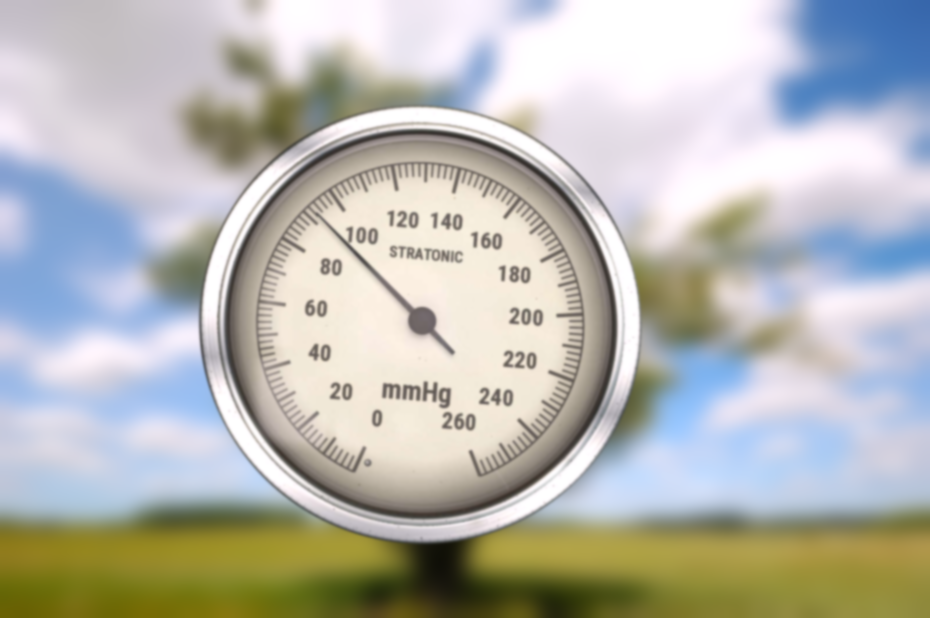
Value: 92,mmHg
